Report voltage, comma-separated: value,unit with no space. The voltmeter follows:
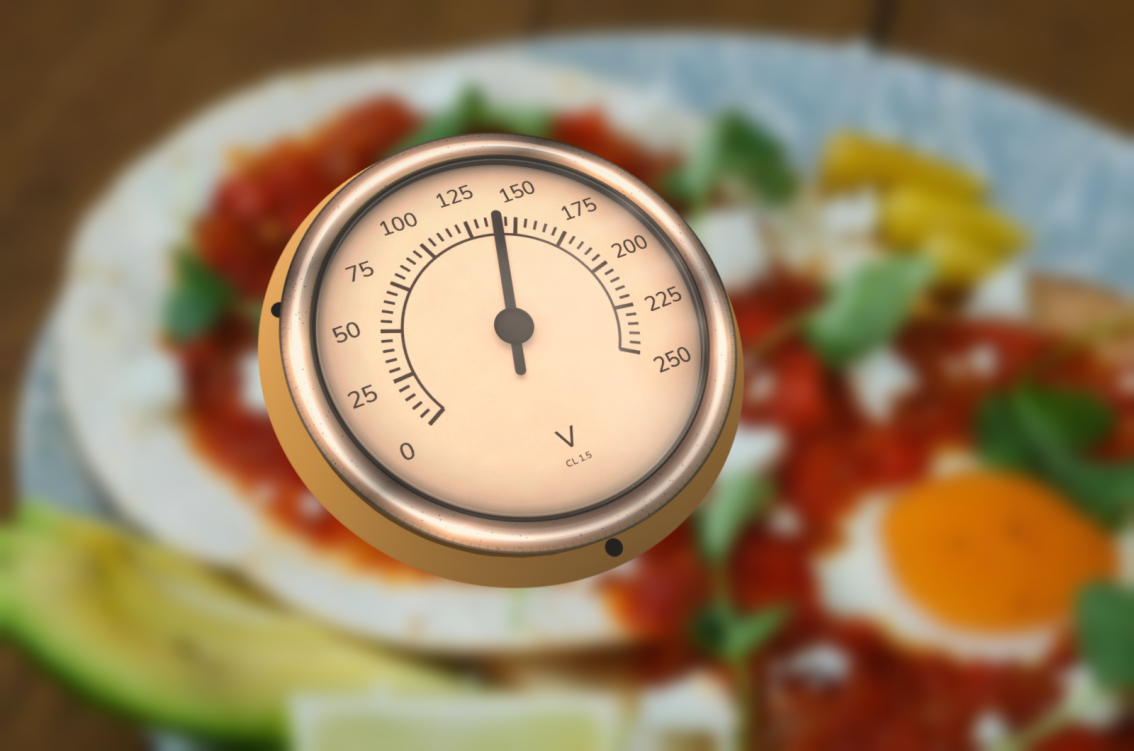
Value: 140,V
